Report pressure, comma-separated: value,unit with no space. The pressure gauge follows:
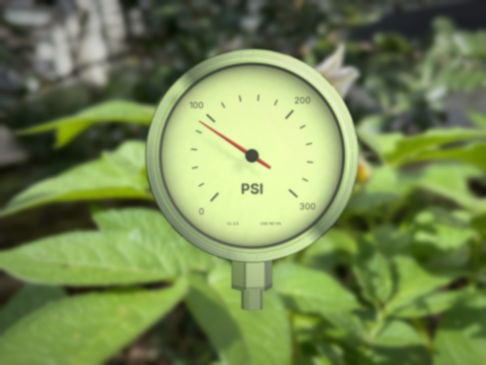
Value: 90,psi
